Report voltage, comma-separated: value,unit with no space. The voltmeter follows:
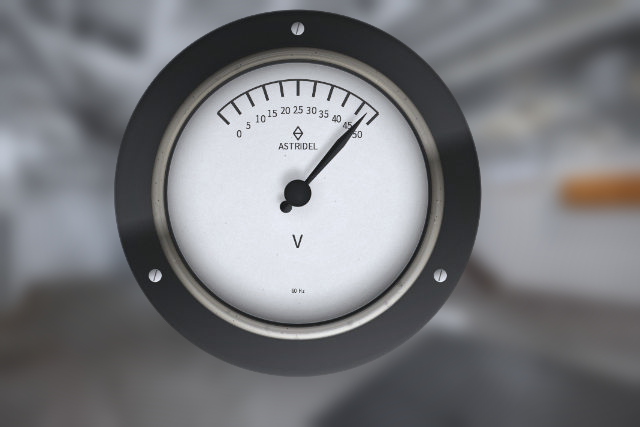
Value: 47.5,V
